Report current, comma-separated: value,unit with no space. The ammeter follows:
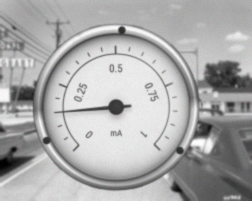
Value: 0.15,mA
